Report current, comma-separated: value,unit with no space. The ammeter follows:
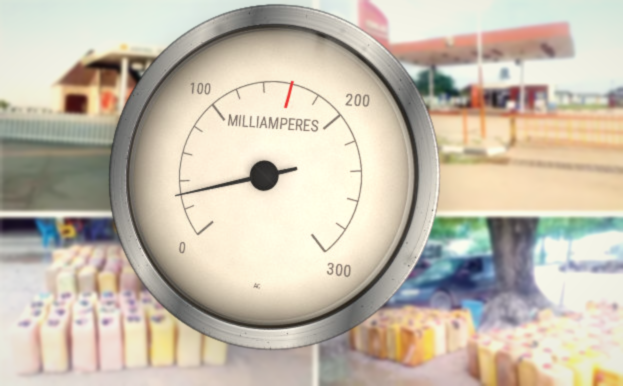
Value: 30,mA
